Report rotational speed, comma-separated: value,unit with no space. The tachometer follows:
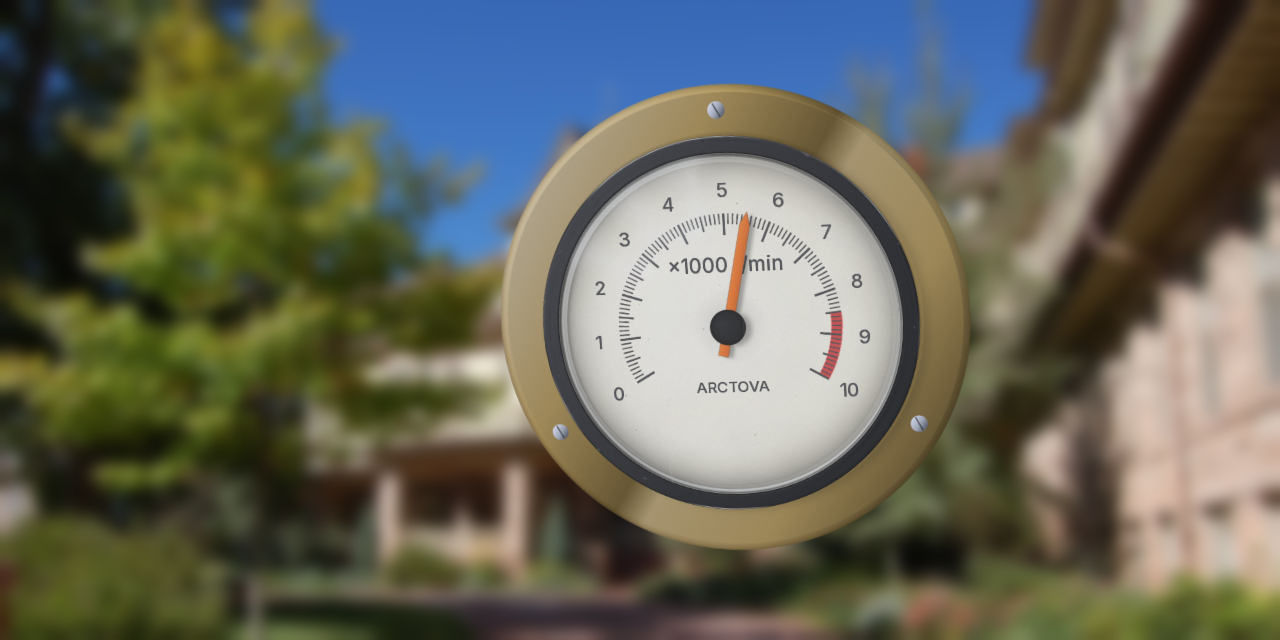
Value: 5500,rpm
